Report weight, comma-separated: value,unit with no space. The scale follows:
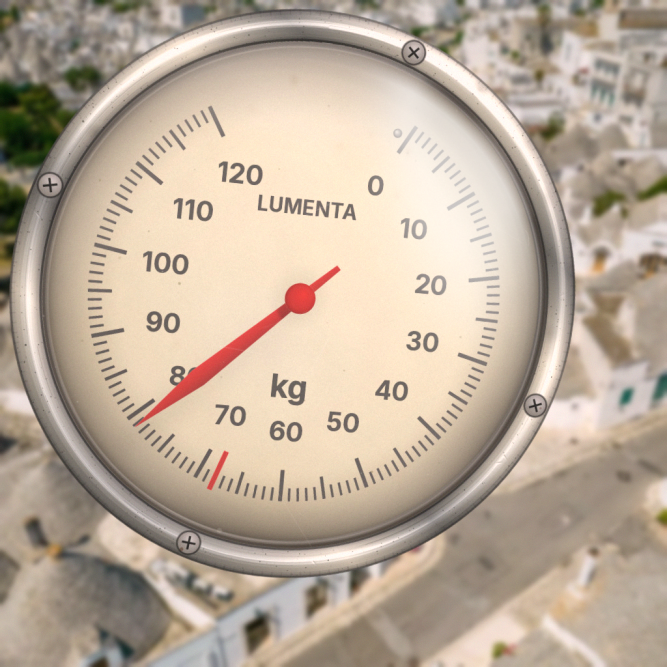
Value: 79,kg
